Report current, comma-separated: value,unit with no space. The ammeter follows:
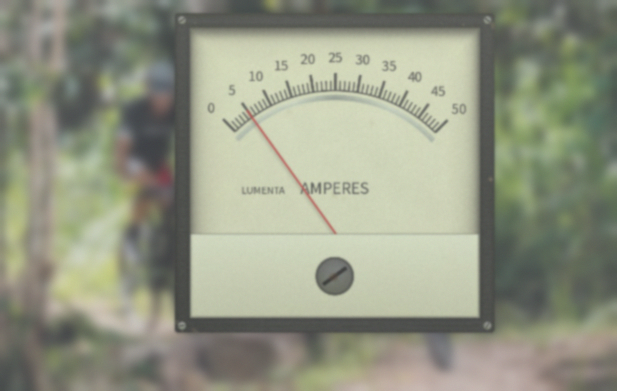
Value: 5,A
